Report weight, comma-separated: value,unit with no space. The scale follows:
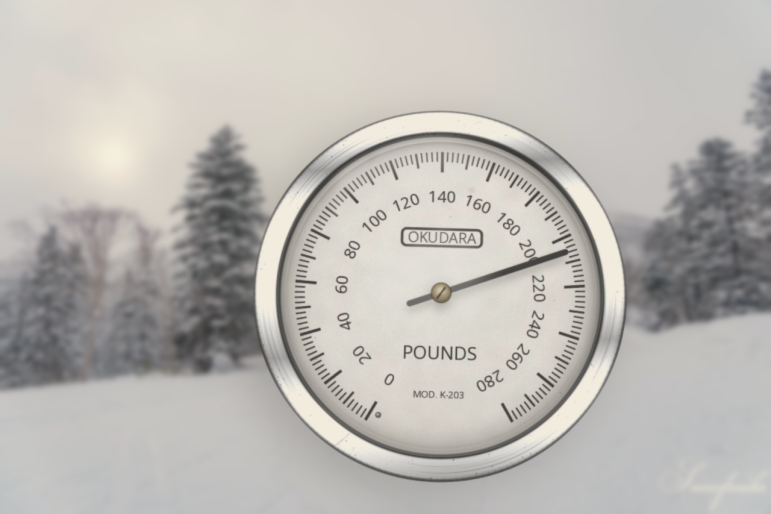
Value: 206,lb
